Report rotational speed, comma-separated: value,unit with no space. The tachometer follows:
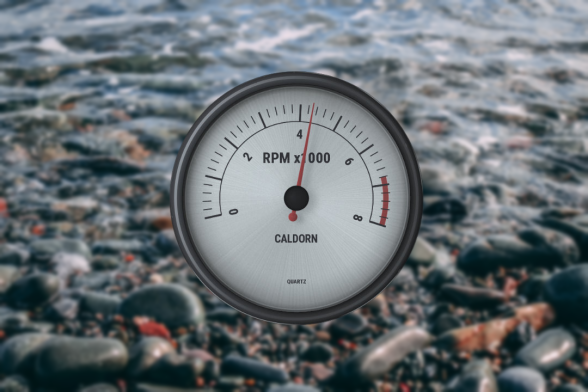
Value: 4300,rpm
